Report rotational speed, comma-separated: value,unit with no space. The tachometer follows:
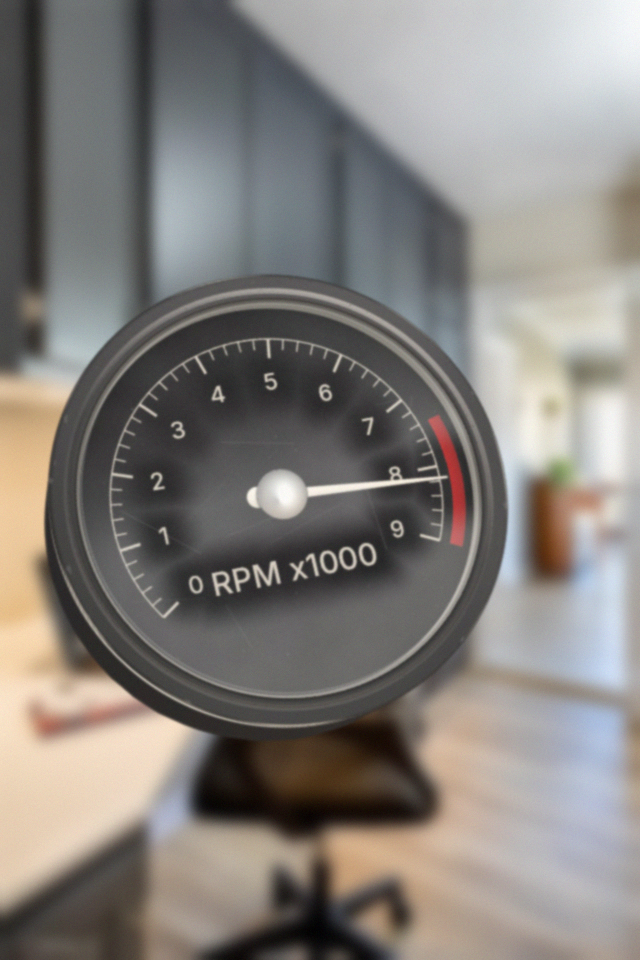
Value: 8200,rpm
